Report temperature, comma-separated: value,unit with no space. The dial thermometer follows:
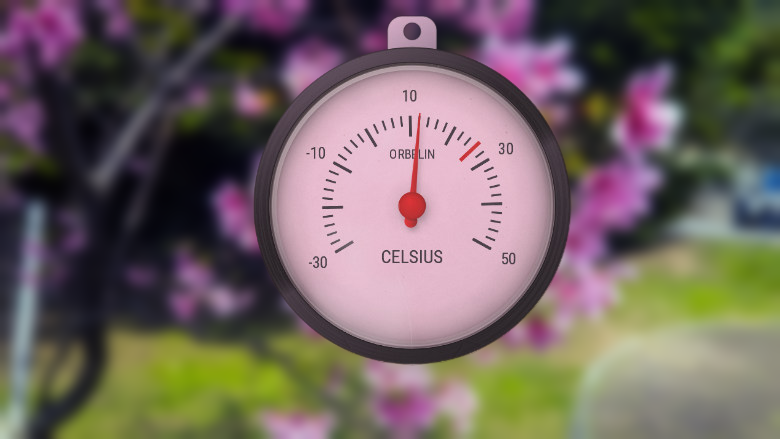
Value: 12,°C
